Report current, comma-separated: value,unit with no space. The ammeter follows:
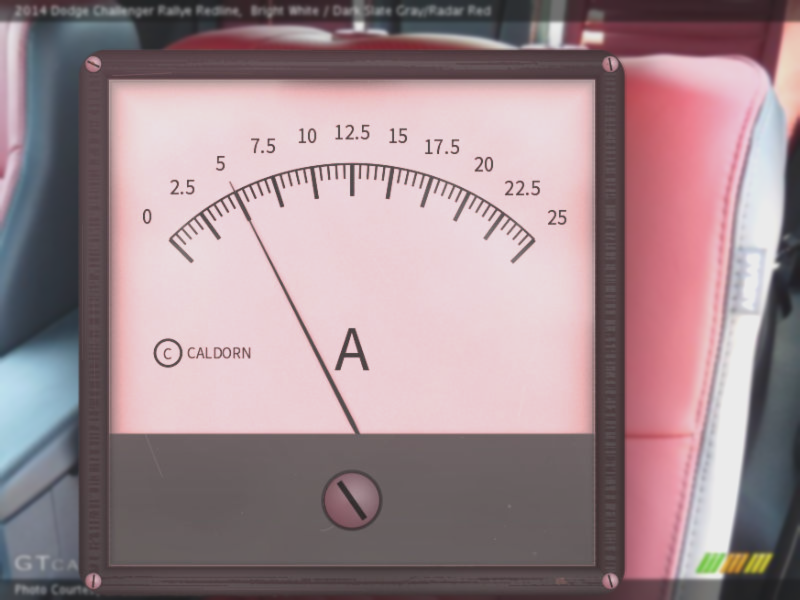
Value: 5,A
